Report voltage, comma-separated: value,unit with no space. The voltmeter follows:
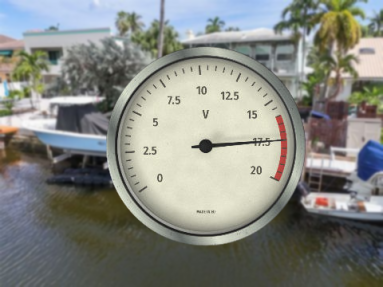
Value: 17.5,V
